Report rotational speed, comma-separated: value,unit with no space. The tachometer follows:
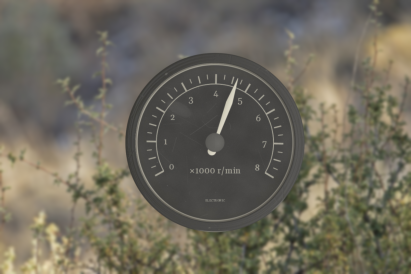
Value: 4625,rpm
